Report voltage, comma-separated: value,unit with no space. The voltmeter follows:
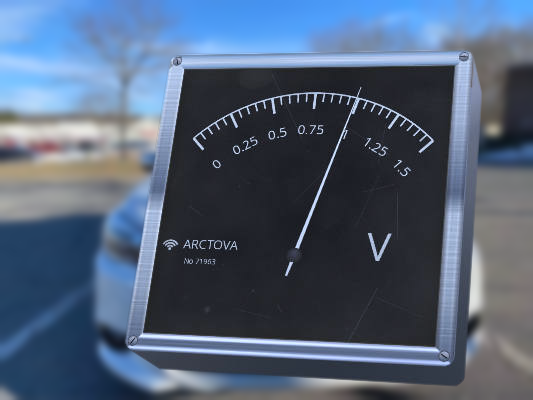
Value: 1,V
